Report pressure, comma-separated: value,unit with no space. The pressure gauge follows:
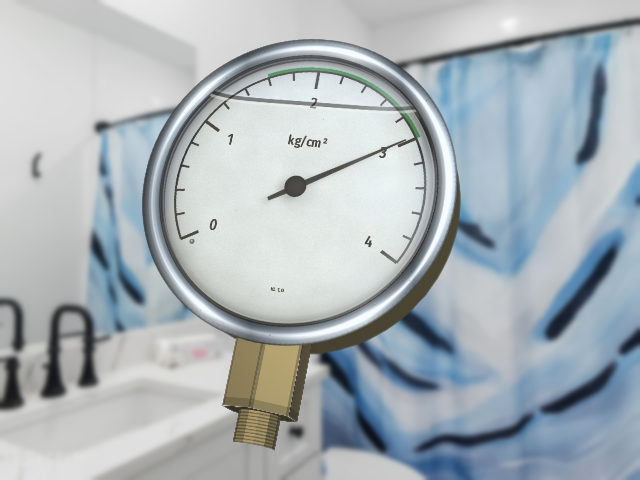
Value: 3,kg/cm²
